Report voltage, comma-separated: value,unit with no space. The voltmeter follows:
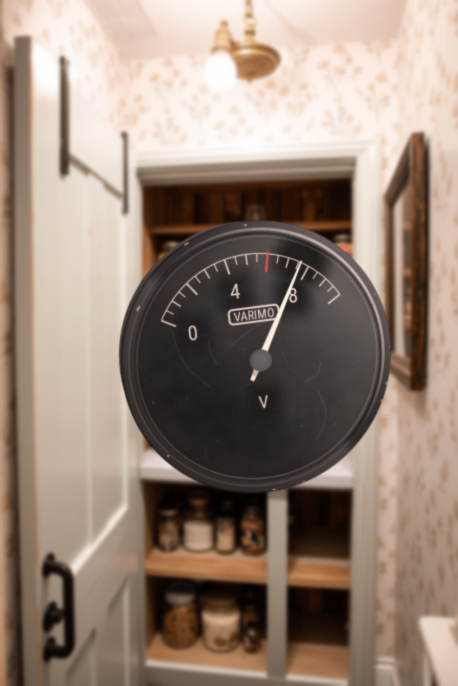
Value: 7.5,V
